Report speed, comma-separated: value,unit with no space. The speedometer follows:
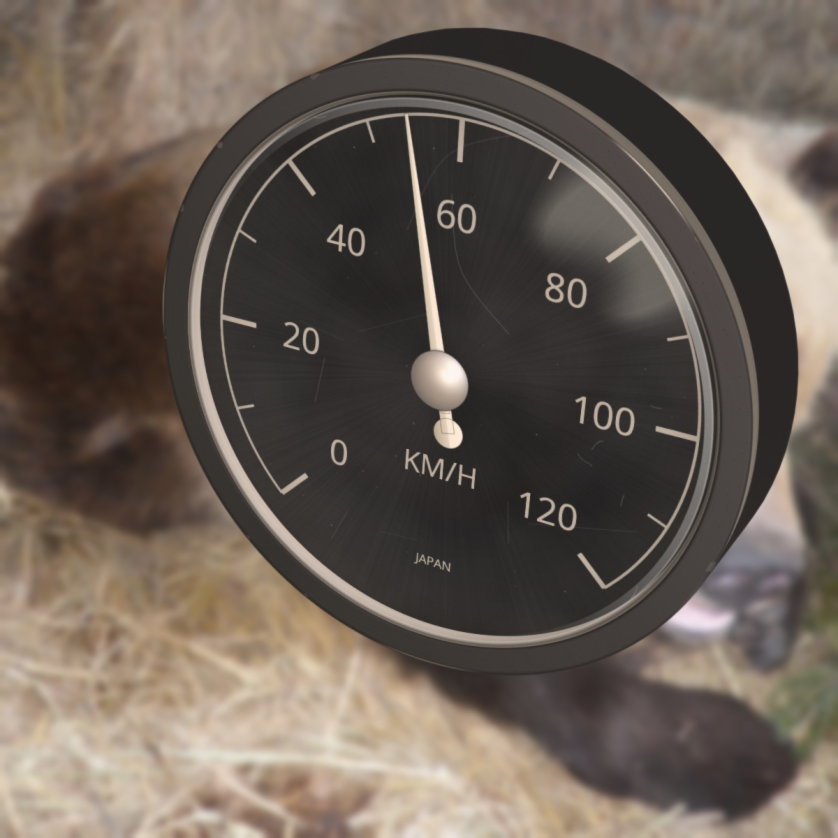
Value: 55,km/h
